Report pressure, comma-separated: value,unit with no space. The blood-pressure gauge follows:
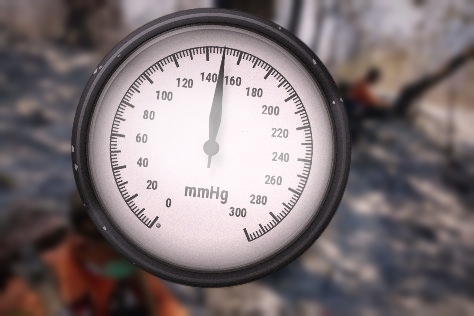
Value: 150,mmHg
